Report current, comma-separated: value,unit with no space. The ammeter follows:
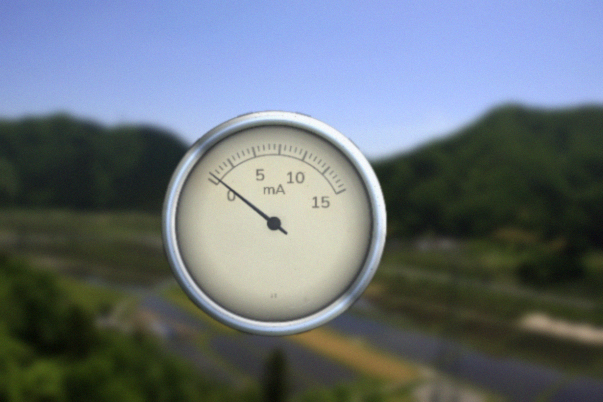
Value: 0.5,mA
